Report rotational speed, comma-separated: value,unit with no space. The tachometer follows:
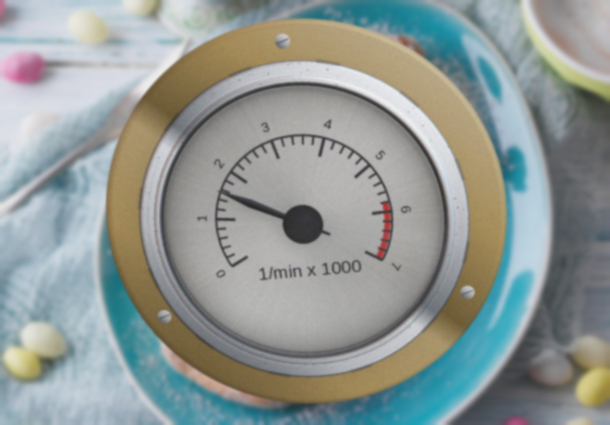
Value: 1600,rpm
